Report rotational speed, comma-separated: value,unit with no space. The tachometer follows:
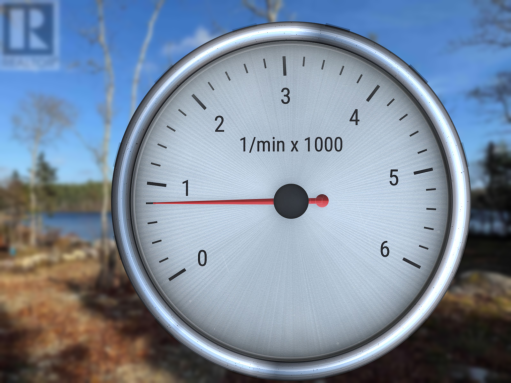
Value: 800,rpm
